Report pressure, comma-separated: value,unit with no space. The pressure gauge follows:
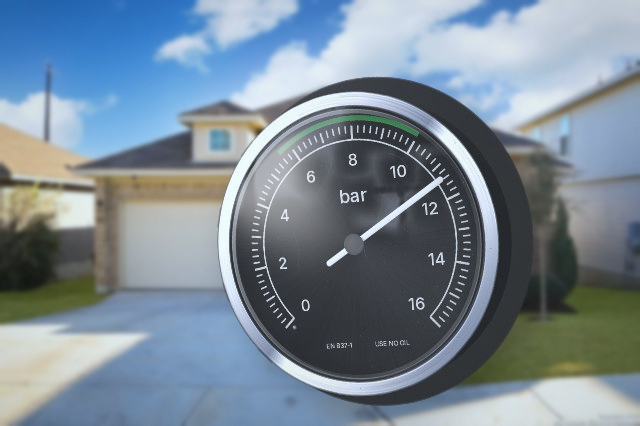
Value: 11.4,bar
